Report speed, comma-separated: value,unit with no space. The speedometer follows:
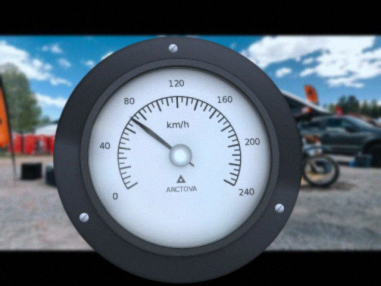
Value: 70,km/h
